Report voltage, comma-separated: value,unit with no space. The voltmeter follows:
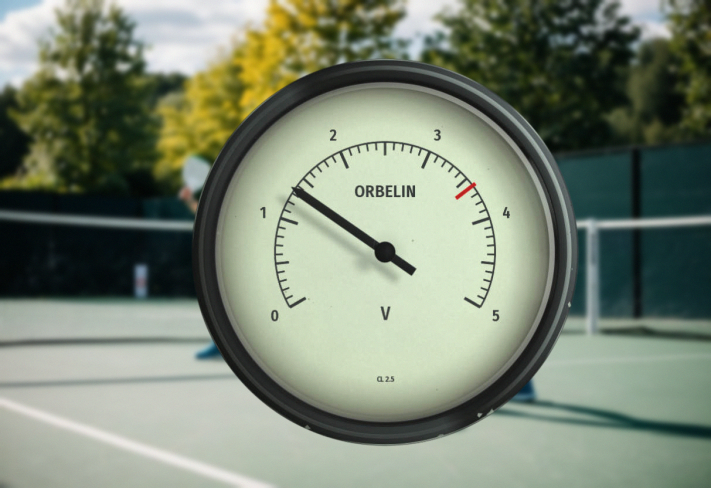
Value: 1.35,V
